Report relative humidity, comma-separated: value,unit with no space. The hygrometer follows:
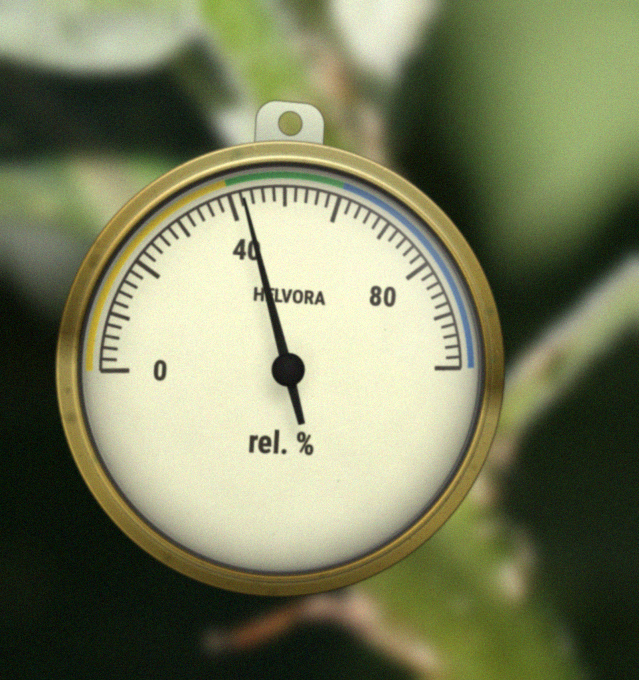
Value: 42,%
